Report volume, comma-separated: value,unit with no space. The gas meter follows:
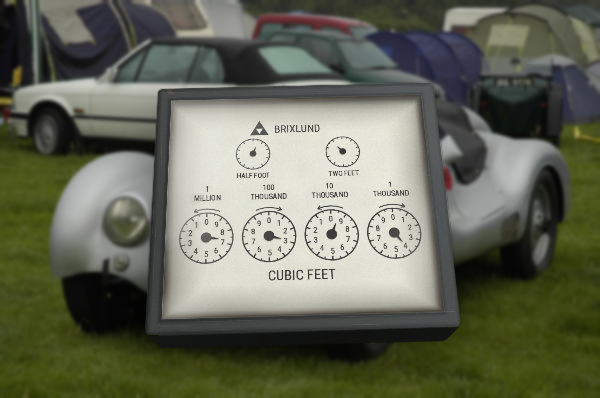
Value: 729400,ft³
